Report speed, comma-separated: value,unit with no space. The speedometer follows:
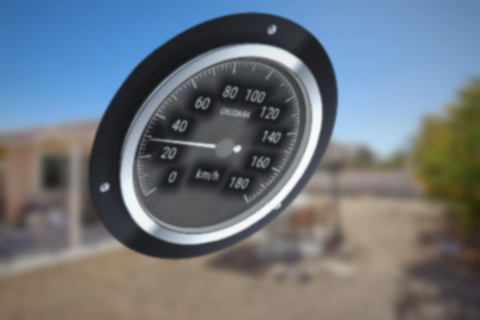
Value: 30,km/h
